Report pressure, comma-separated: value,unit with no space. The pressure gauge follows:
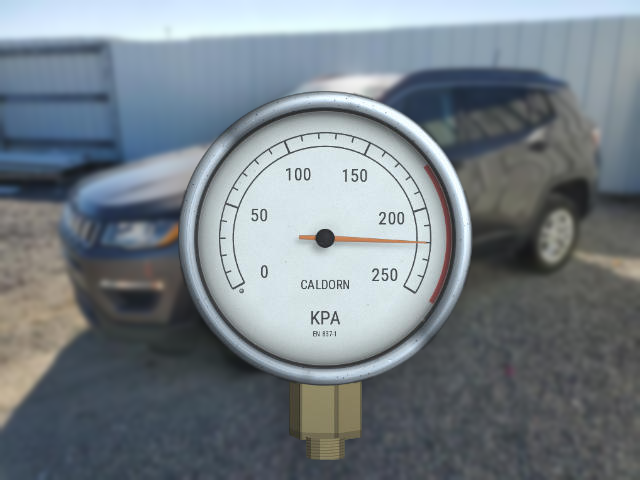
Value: 220,kPa
